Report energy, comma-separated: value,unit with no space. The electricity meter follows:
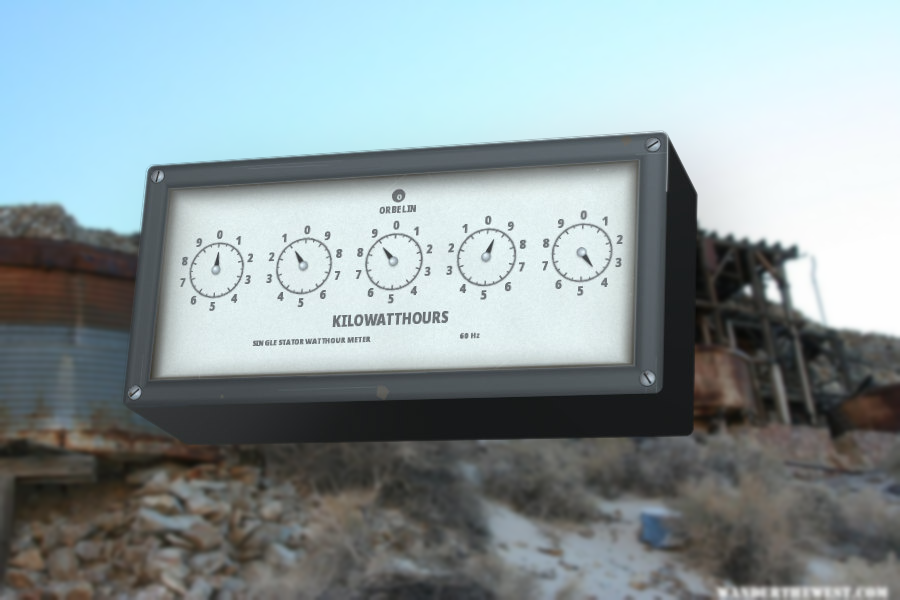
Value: 894,kWh
